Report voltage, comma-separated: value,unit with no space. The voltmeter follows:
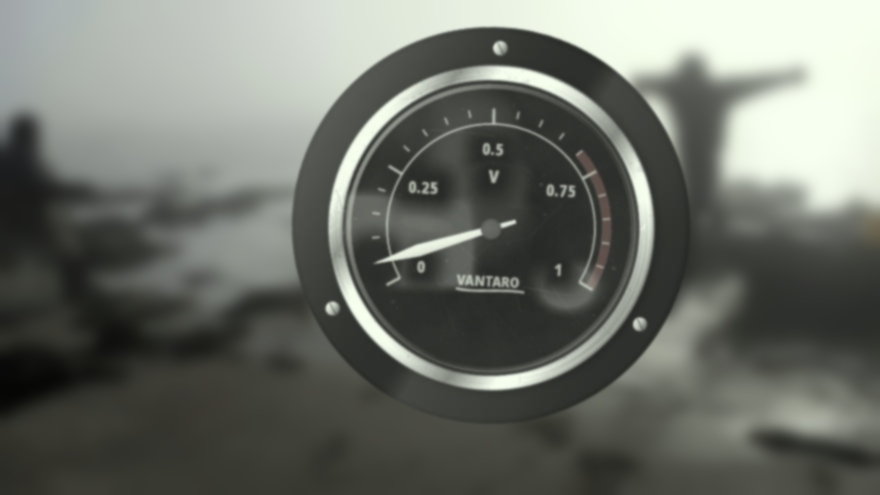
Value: 0.05,V
